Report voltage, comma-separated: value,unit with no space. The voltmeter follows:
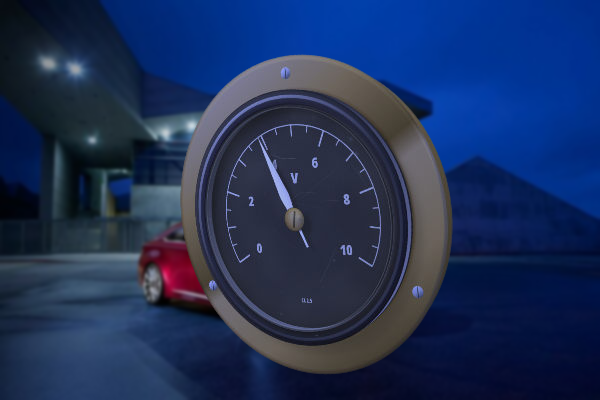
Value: 4,V
